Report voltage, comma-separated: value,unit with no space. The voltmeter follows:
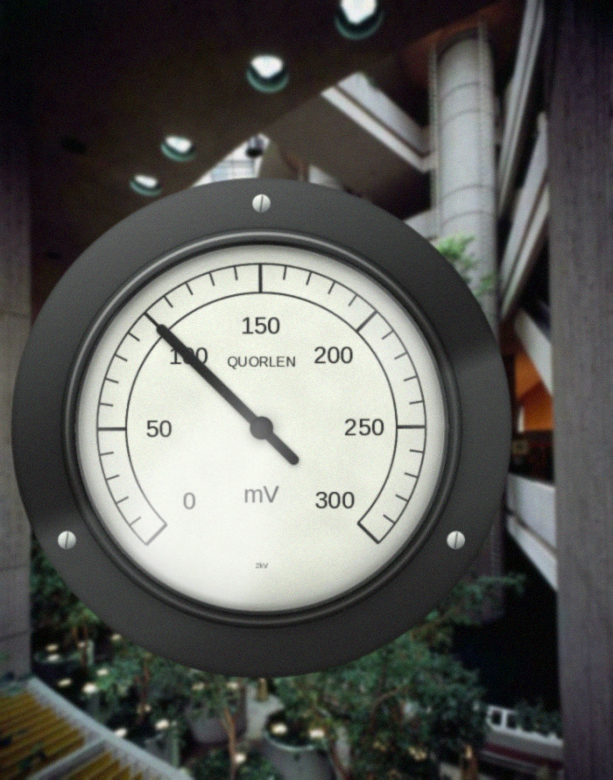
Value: 100,mV
